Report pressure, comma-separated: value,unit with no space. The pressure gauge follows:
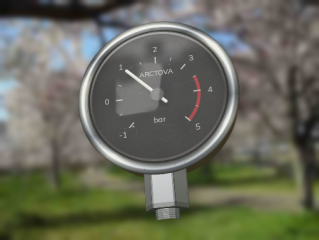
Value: 1,bar
